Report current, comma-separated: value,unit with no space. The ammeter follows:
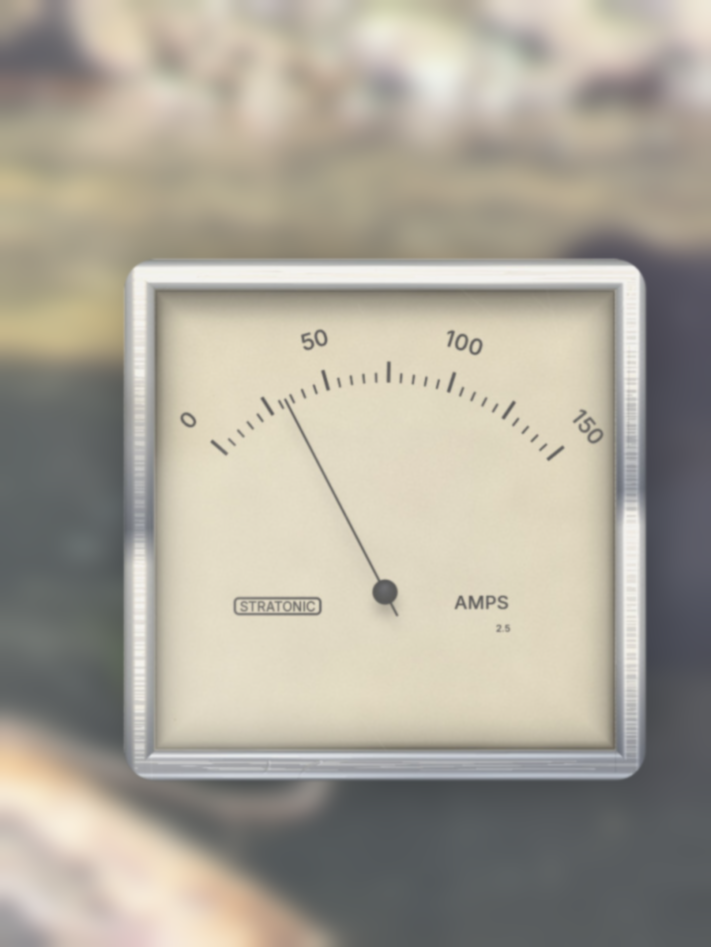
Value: 32.5,A
